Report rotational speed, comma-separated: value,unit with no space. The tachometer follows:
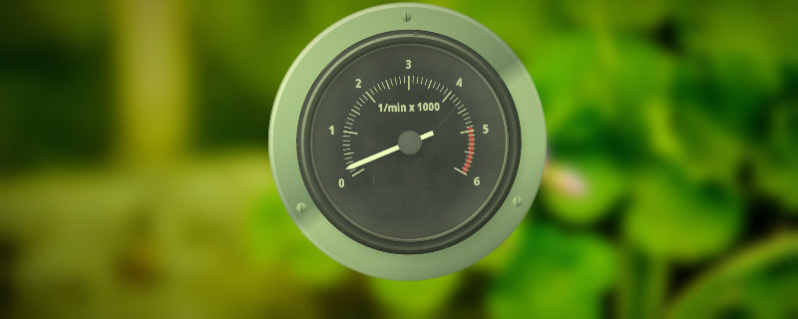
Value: 200,rpm
